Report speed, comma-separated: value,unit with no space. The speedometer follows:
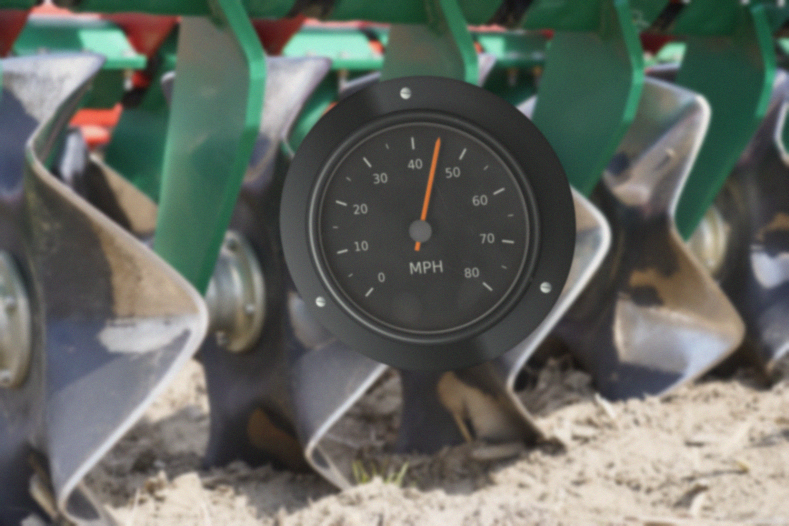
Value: 45,mph
